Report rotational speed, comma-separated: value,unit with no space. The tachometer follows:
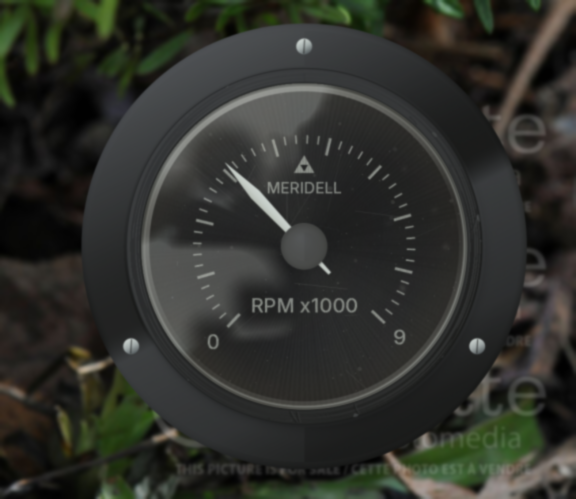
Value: 3100,rpm
